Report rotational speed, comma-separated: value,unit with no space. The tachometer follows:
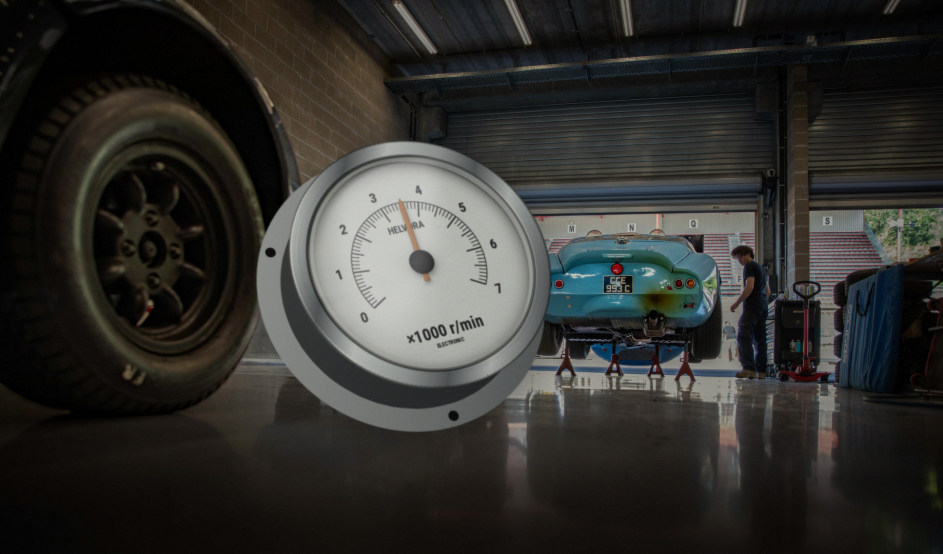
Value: 3500,rpm
